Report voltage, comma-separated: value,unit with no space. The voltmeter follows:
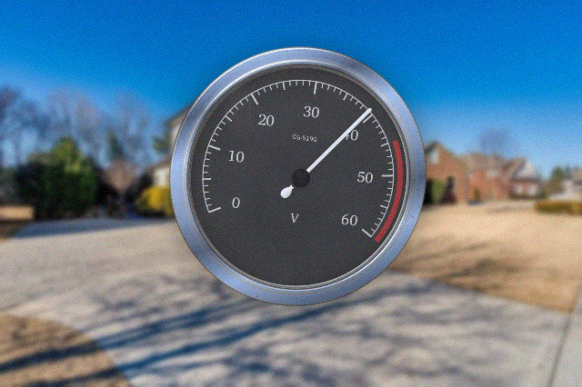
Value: 39,V
